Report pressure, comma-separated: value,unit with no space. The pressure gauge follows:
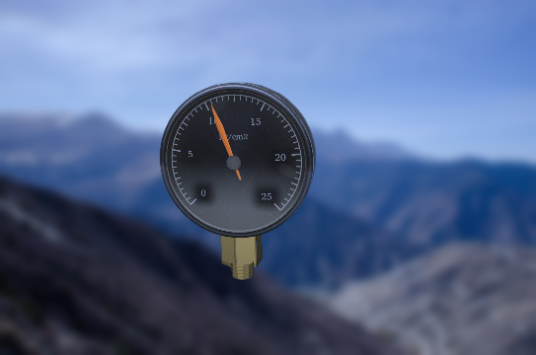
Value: 10.5,kg/cm²
